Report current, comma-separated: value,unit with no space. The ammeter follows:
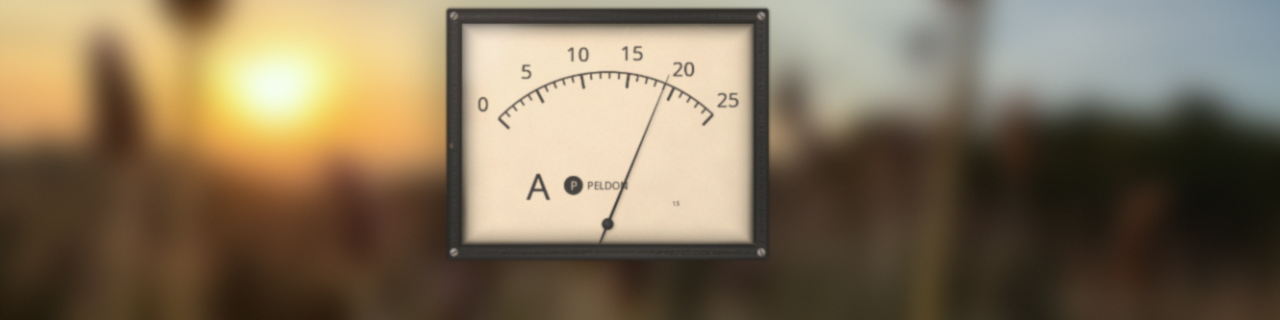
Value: 19,A
